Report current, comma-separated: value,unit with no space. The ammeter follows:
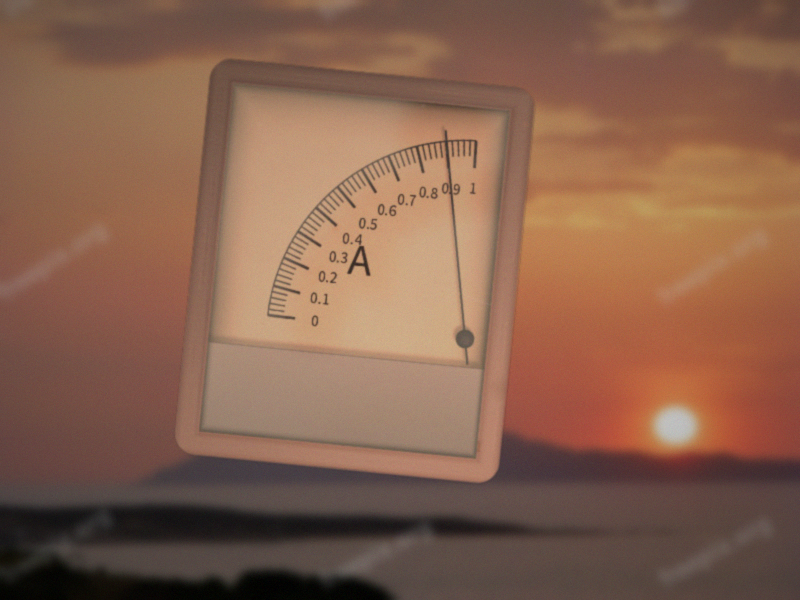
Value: 0.9,A
